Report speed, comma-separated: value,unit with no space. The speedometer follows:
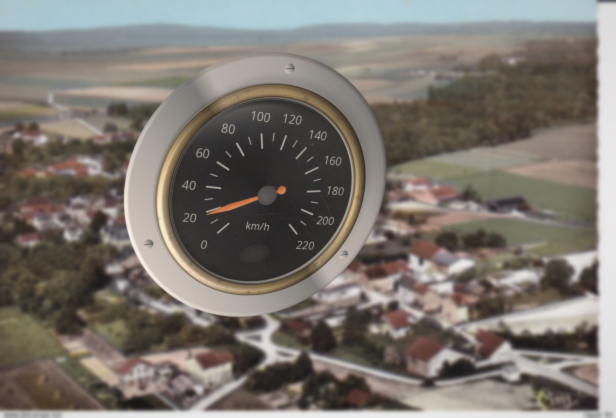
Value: 20,km/h
